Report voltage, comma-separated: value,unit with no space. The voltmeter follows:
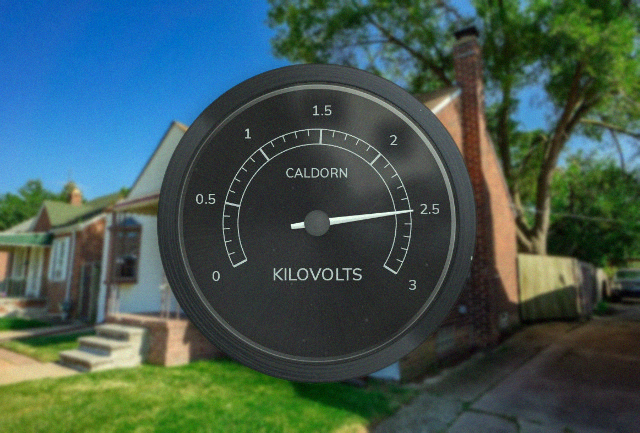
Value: 2.5,kV
